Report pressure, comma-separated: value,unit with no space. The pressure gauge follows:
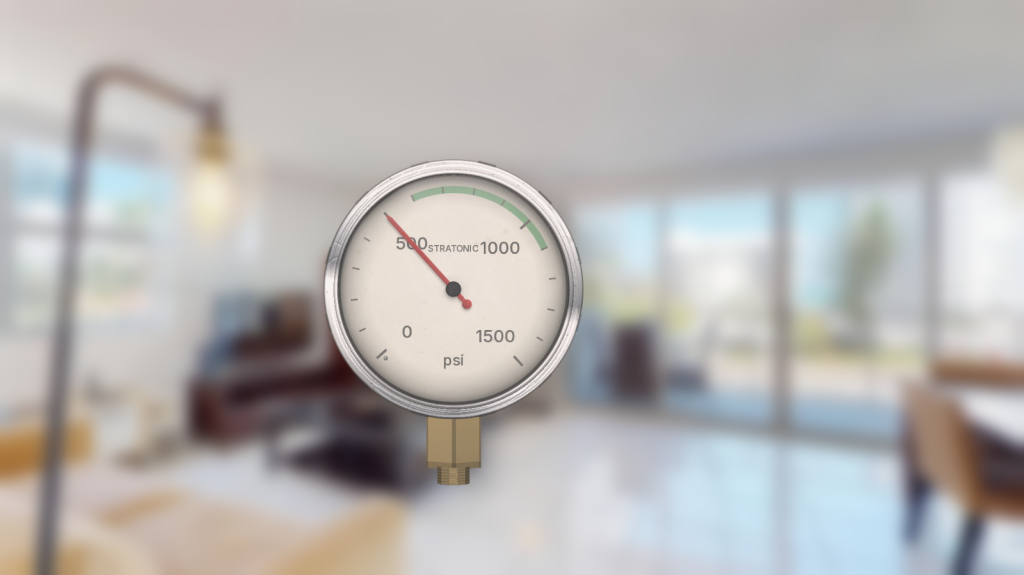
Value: 500,psi
